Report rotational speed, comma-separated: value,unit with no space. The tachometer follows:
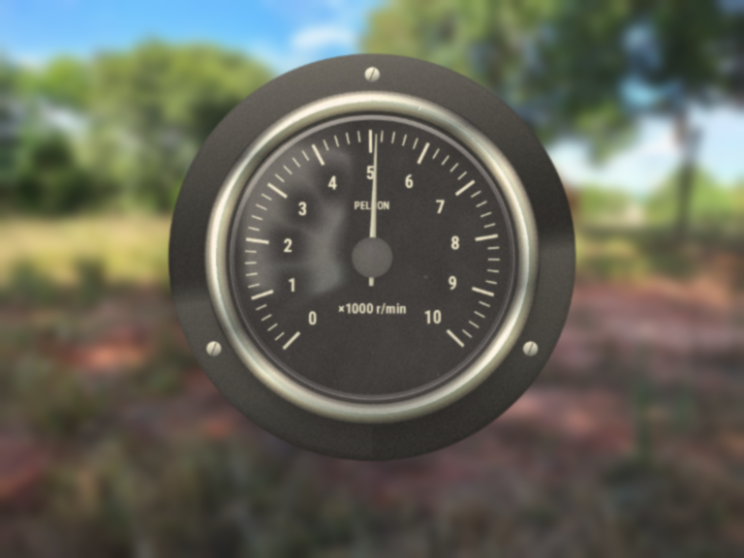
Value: 5100,rpm
